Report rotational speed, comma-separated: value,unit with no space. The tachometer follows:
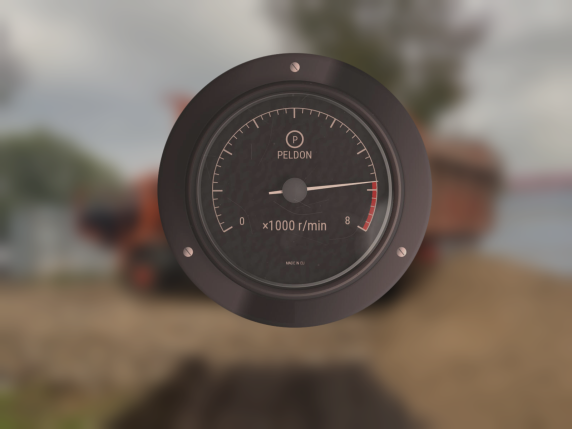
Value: 6800,rpm
